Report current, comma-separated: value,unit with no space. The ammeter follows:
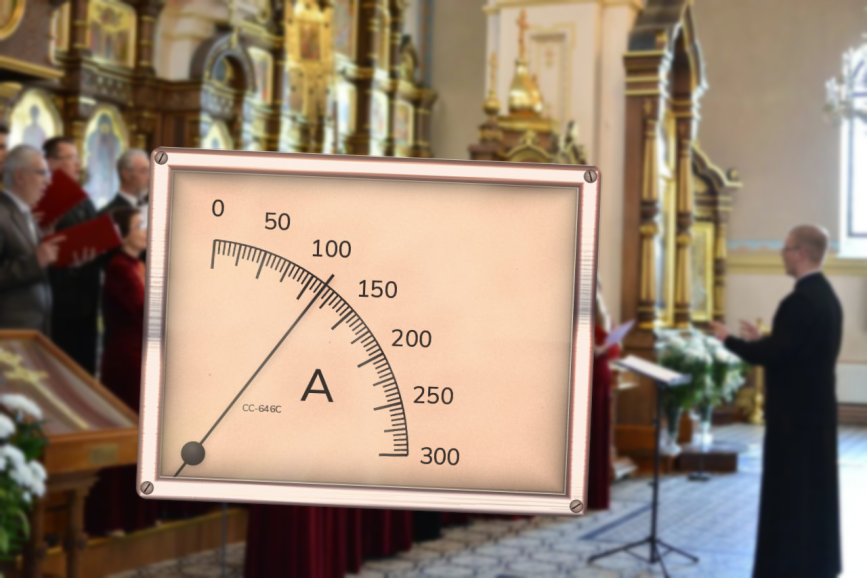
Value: 115,A
